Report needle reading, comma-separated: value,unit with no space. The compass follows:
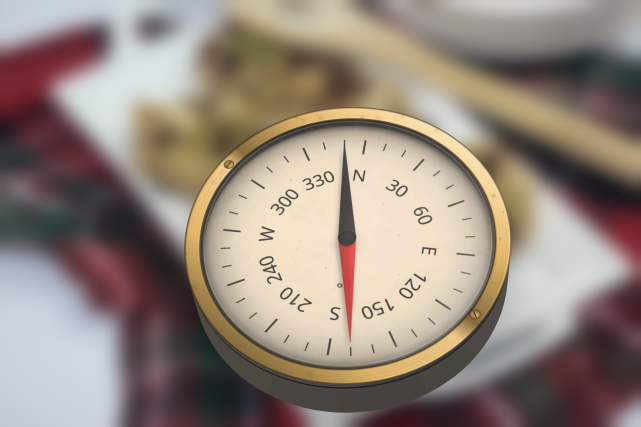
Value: 170,°
